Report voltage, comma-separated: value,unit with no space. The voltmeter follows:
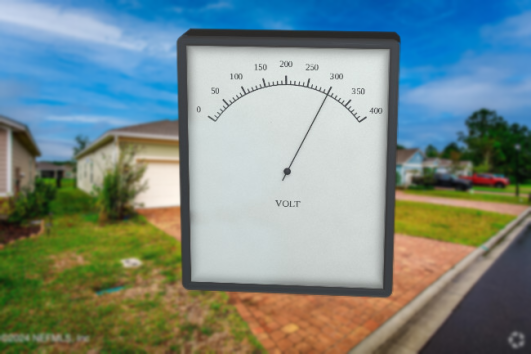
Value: 300,V
